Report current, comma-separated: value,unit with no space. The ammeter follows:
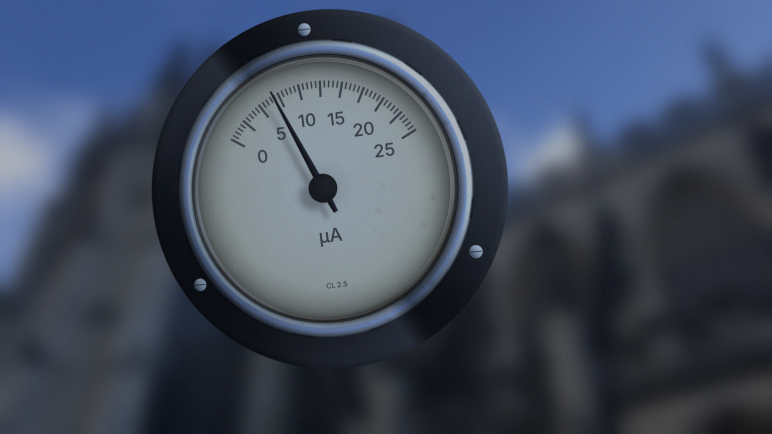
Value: 7,µA
